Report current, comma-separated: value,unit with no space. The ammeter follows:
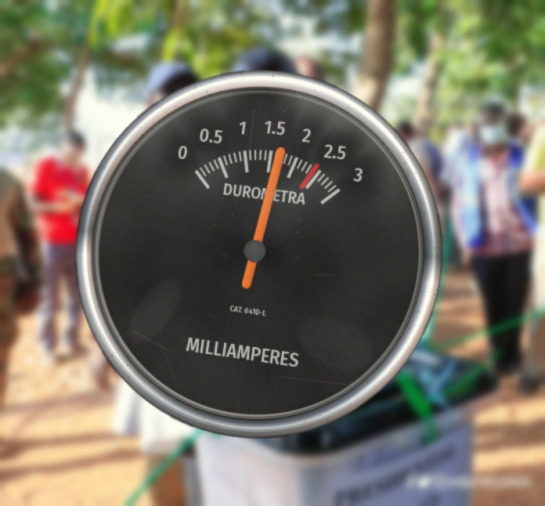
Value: 1.7,mA
